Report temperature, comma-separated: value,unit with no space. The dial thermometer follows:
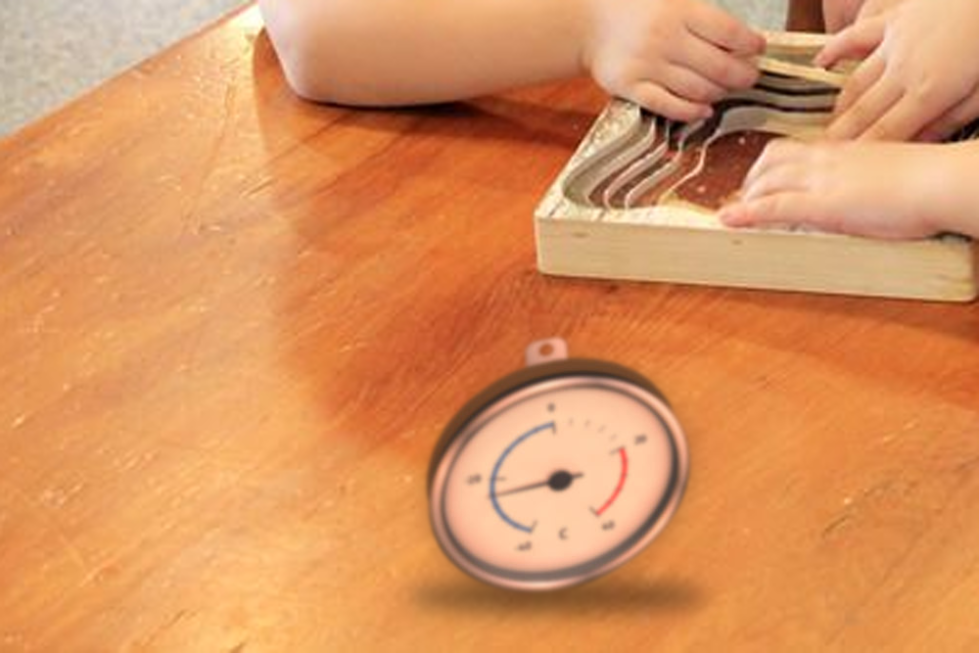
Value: -24,°C
